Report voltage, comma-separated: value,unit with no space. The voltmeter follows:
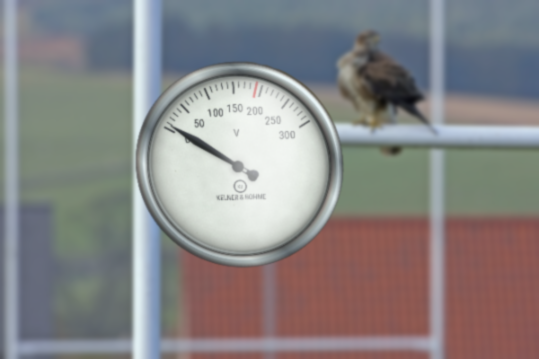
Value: 10,V
